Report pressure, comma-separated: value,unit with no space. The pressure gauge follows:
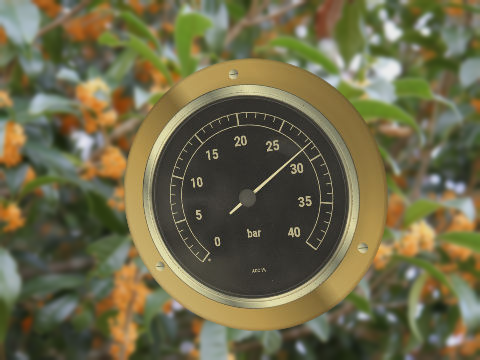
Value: 28.5,bar
